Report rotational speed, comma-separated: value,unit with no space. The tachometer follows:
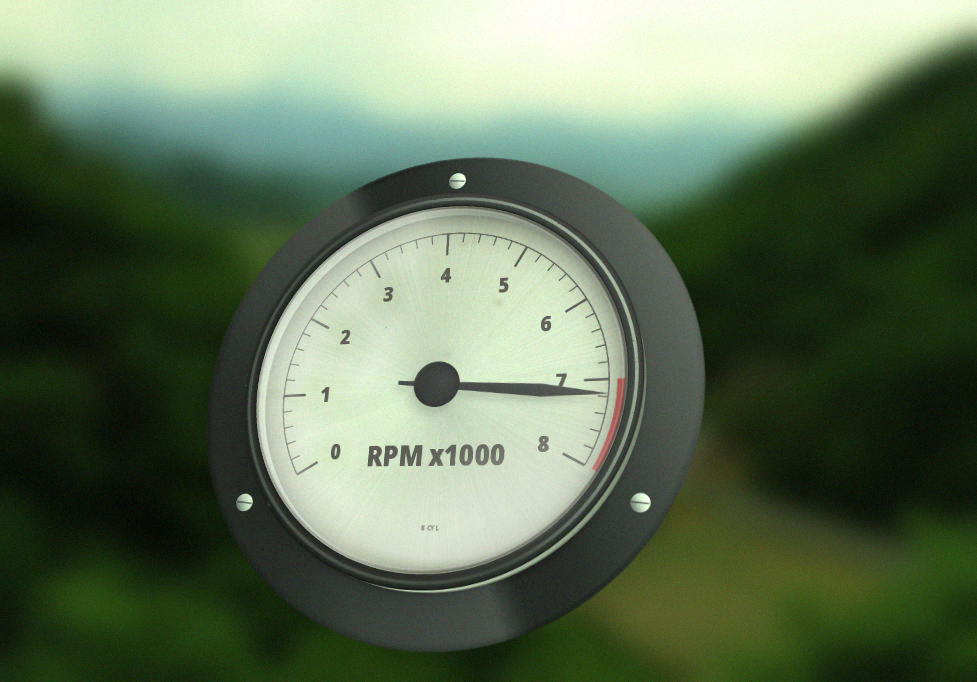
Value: 7200,rpm
